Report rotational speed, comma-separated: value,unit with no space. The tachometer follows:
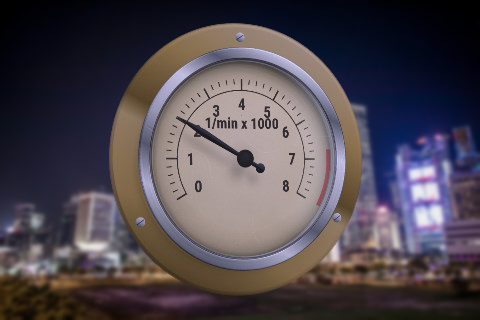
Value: 2000,rpm
